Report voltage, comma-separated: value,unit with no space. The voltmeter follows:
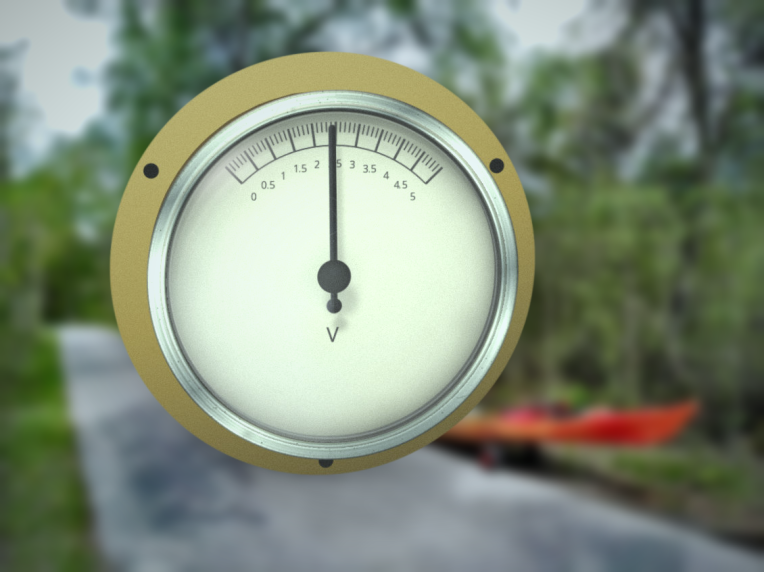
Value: 2.4,V
